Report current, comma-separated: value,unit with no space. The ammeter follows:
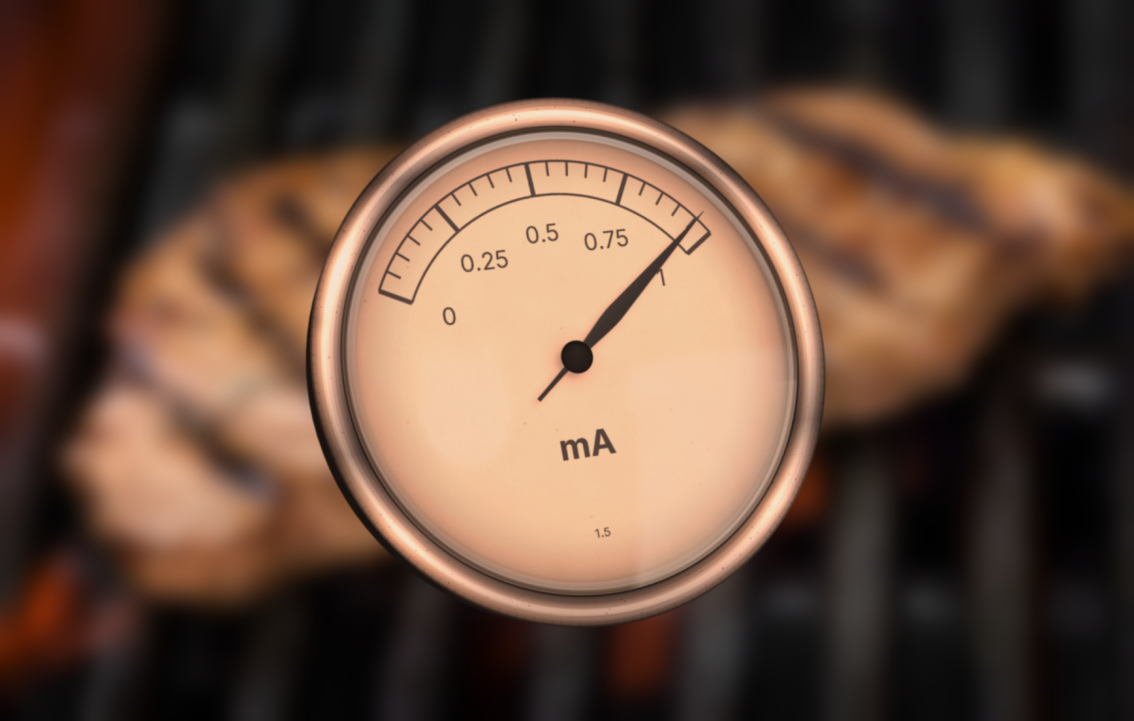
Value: 0.95,mA
